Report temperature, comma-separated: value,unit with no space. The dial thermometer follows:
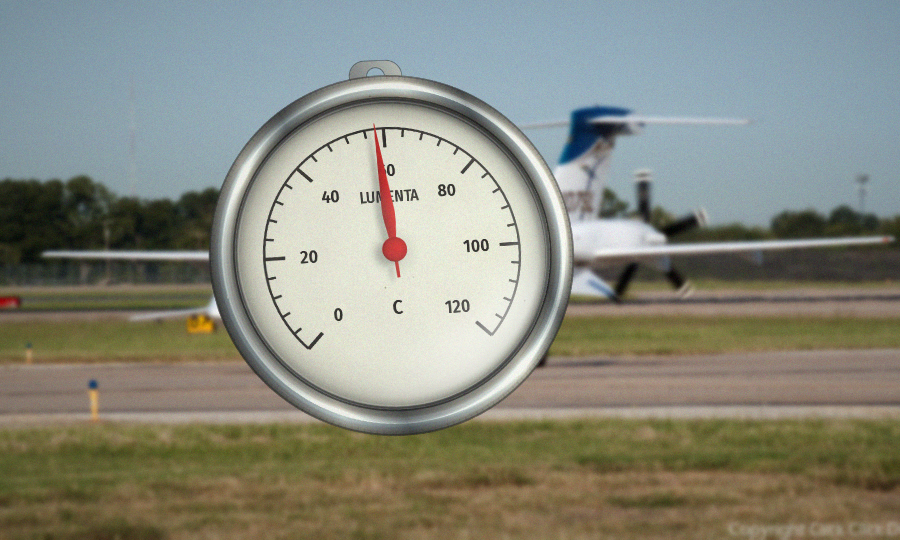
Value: 58,°C
